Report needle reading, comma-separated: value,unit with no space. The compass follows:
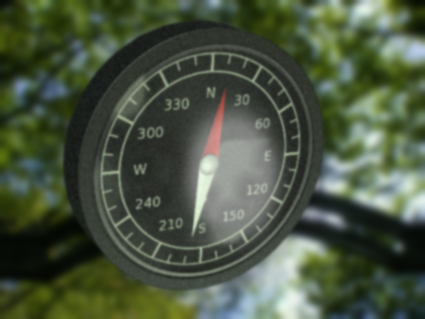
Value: 10,°
